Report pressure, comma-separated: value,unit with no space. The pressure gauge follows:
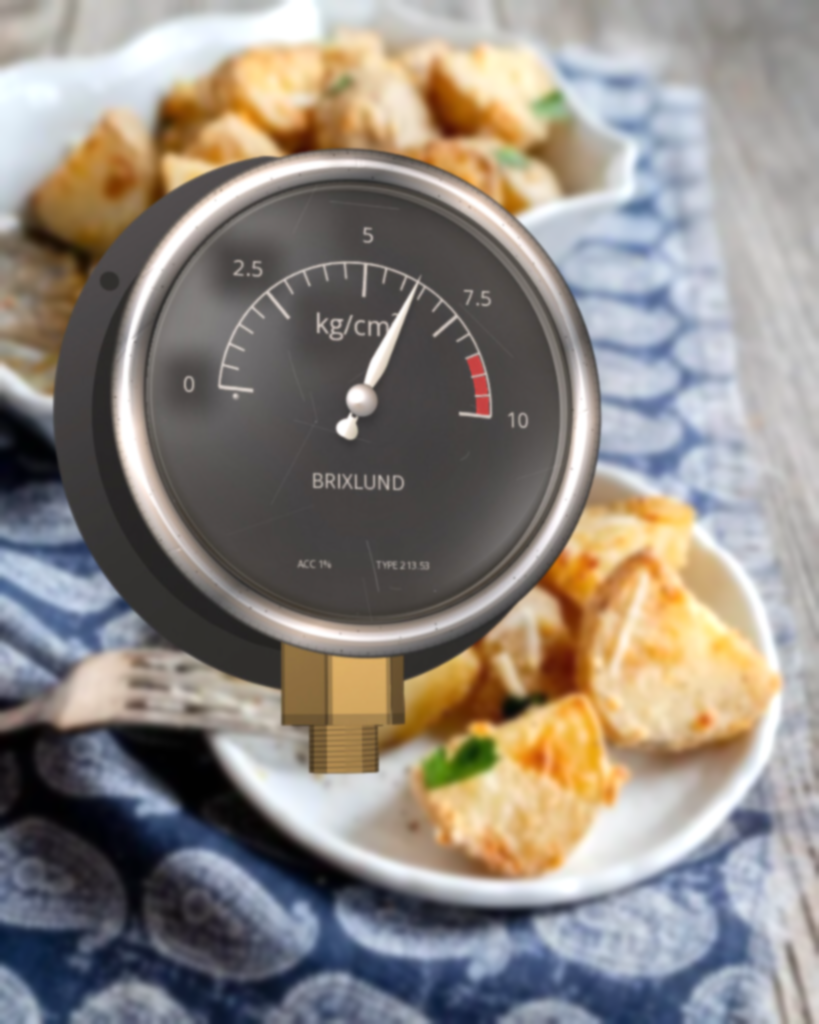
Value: 6.25,kg/cm²
